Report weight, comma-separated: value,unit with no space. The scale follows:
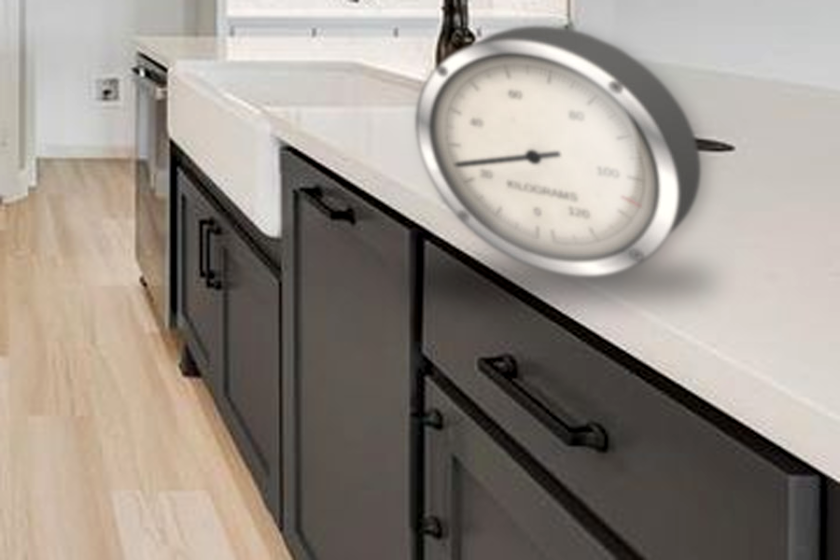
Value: 25,kg
